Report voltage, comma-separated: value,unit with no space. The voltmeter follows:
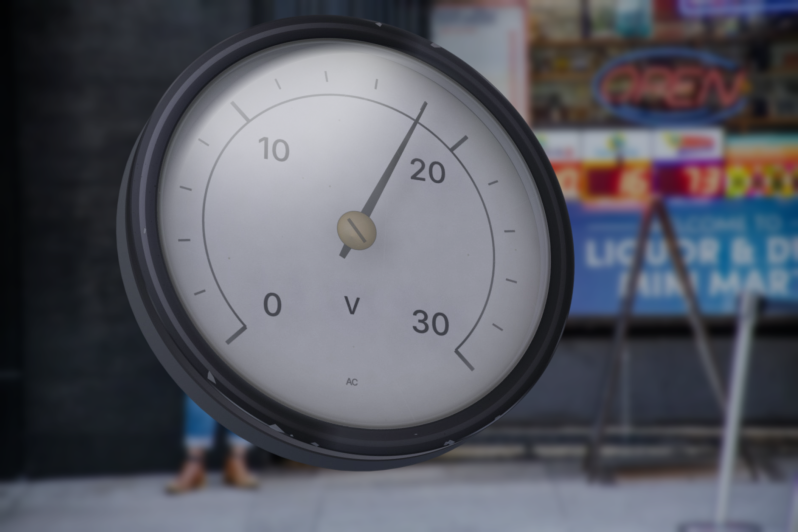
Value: 18,V
